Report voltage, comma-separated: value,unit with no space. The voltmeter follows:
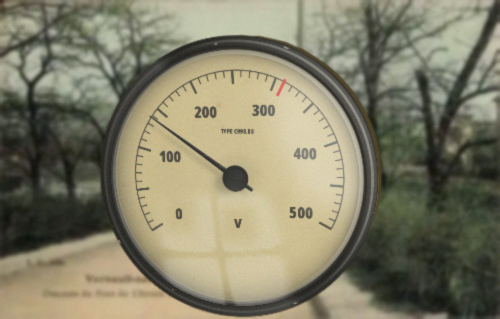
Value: 140,V
